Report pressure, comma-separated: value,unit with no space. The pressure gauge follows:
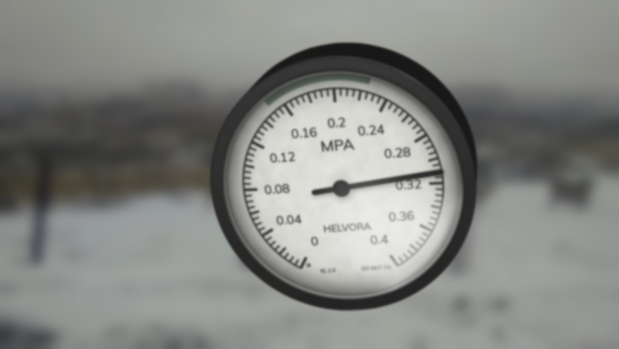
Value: 0.31,MPa
